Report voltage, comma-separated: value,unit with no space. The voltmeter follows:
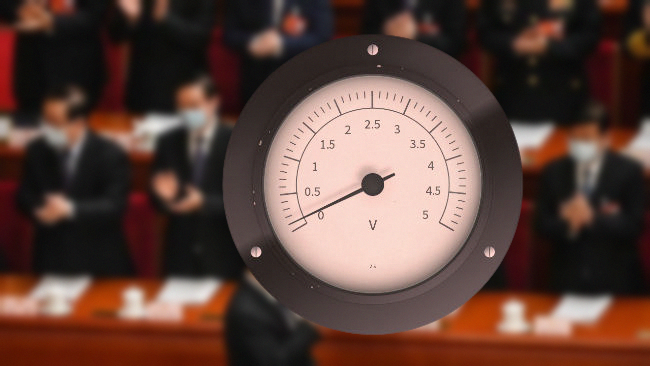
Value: 0.1,V
